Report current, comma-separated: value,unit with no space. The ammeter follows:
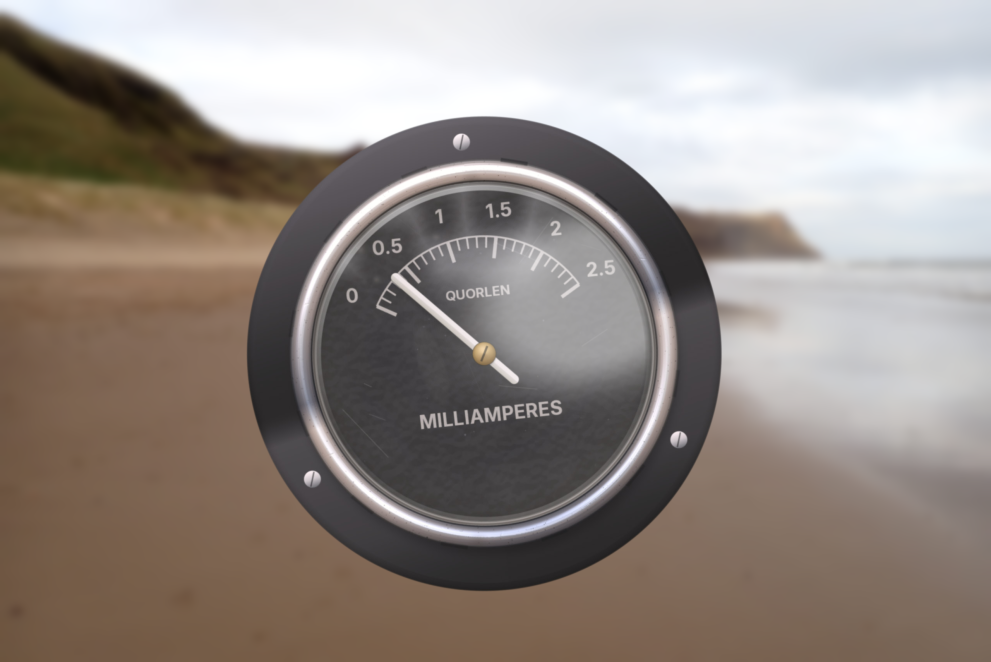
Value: 0.35,mA
